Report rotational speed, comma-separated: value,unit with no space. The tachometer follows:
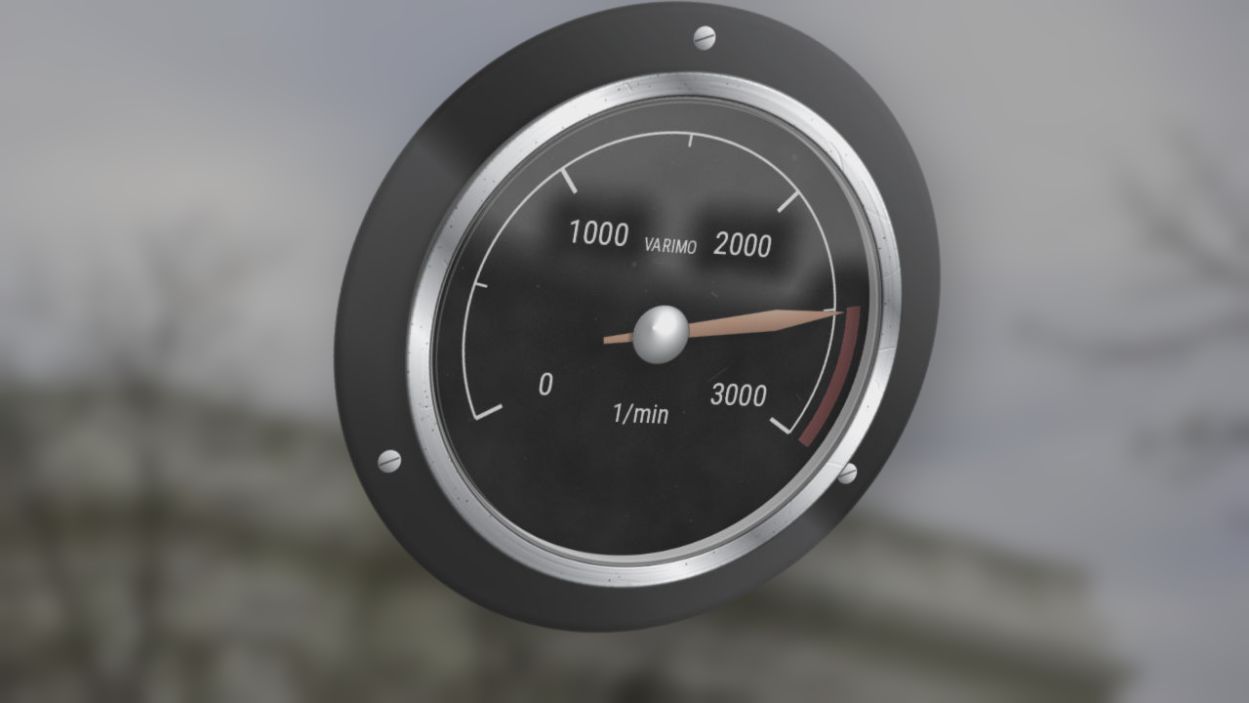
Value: 2500,rpm
